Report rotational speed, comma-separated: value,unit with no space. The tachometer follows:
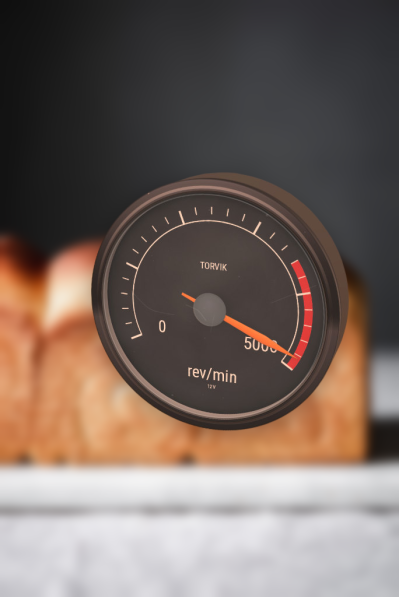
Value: 4800,rpm
